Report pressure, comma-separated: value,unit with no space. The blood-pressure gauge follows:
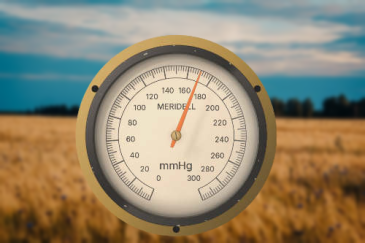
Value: 170,mmHg
